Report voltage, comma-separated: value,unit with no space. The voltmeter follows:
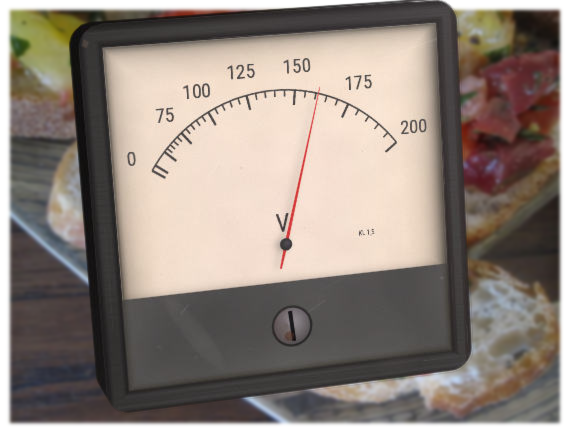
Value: 160,V
